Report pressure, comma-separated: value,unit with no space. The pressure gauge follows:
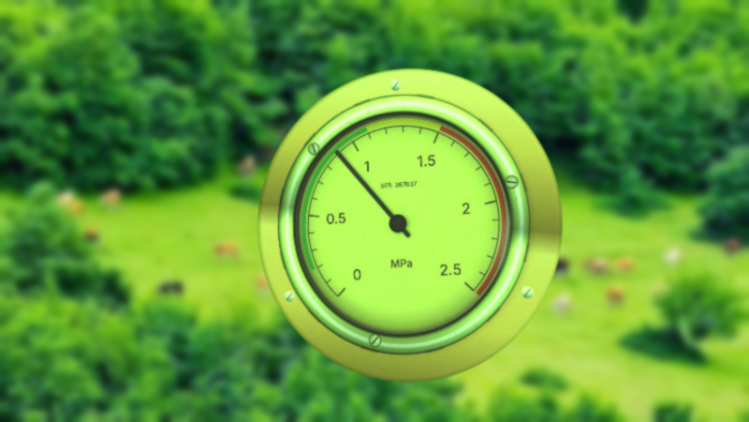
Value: 0.9,MPa
